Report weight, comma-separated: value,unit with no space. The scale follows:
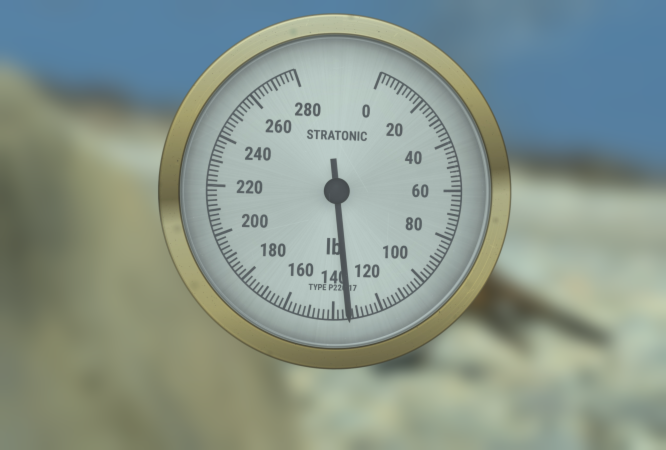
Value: 134,lb
